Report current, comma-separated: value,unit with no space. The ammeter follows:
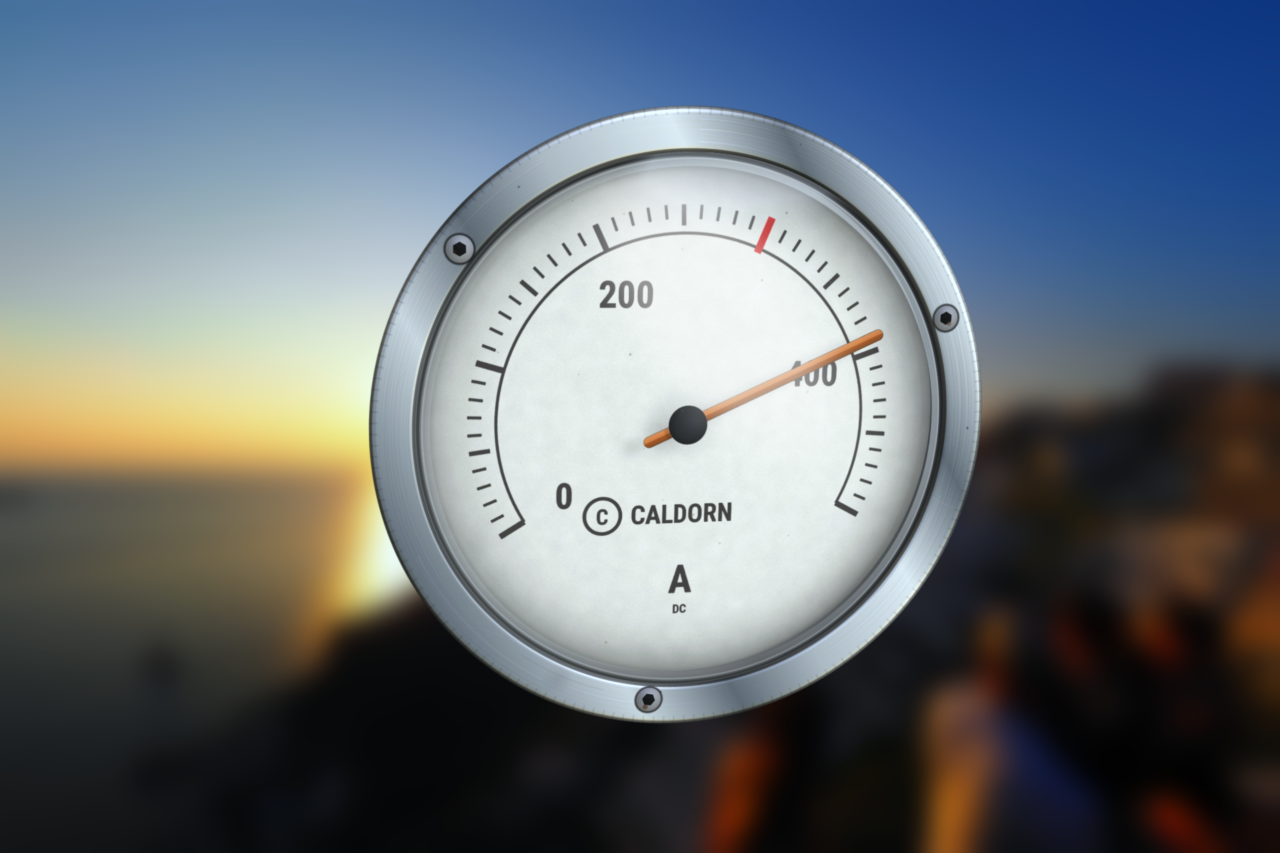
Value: 390,A
